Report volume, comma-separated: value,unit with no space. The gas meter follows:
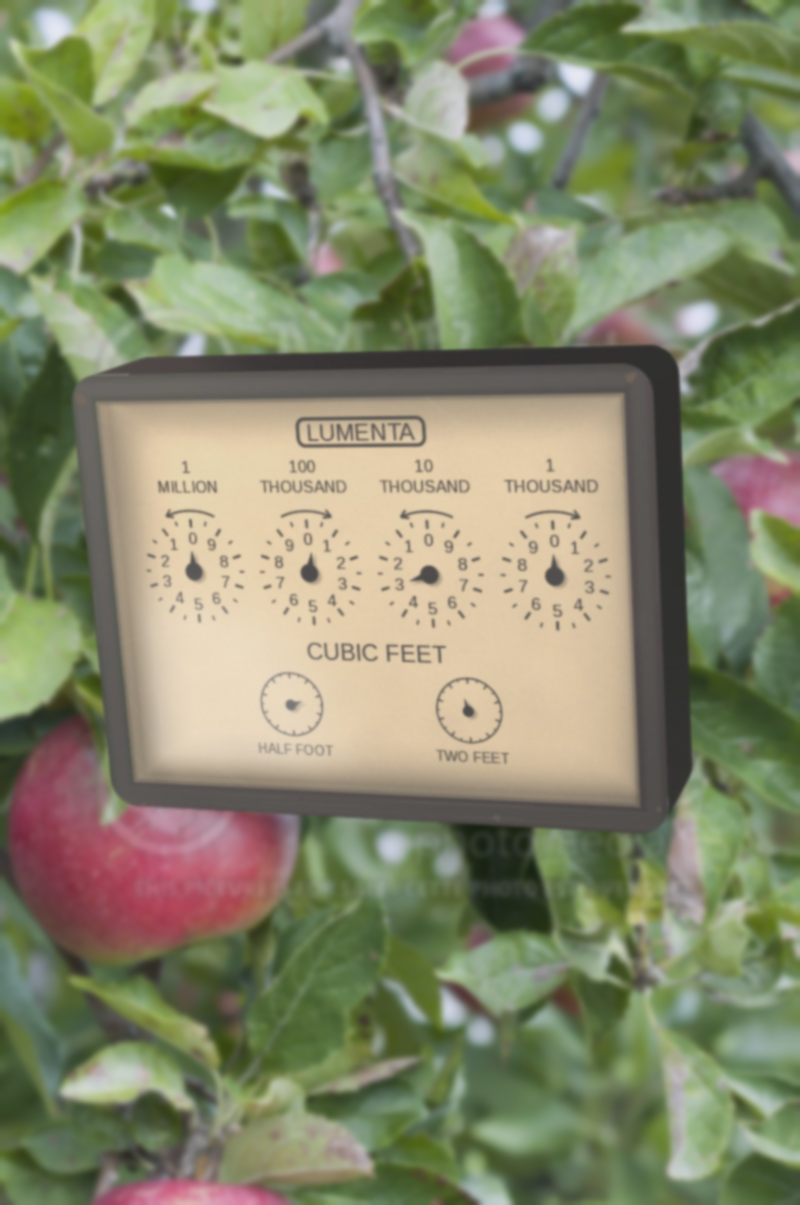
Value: 3000,ft³
